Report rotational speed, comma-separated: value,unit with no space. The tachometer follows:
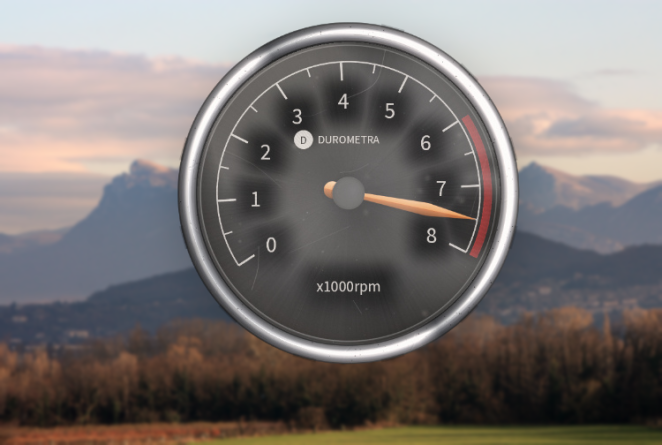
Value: 7500,rpm
